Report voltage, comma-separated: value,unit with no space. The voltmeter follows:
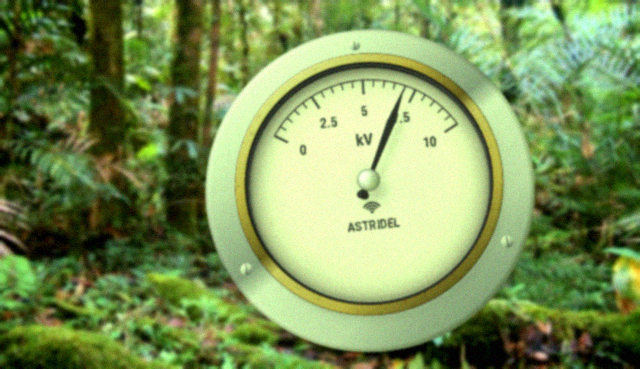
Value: 7,kV
